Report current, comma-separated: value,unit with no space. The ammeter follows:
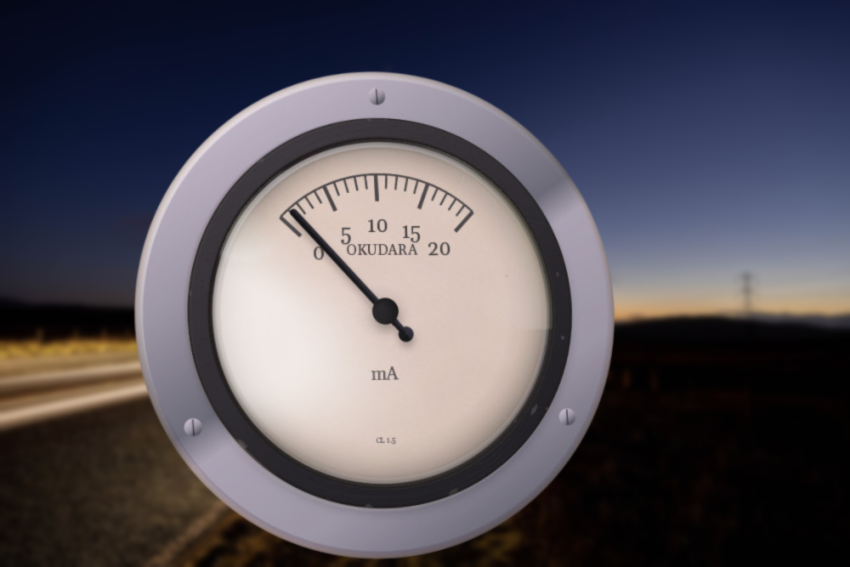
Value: 1,mA
